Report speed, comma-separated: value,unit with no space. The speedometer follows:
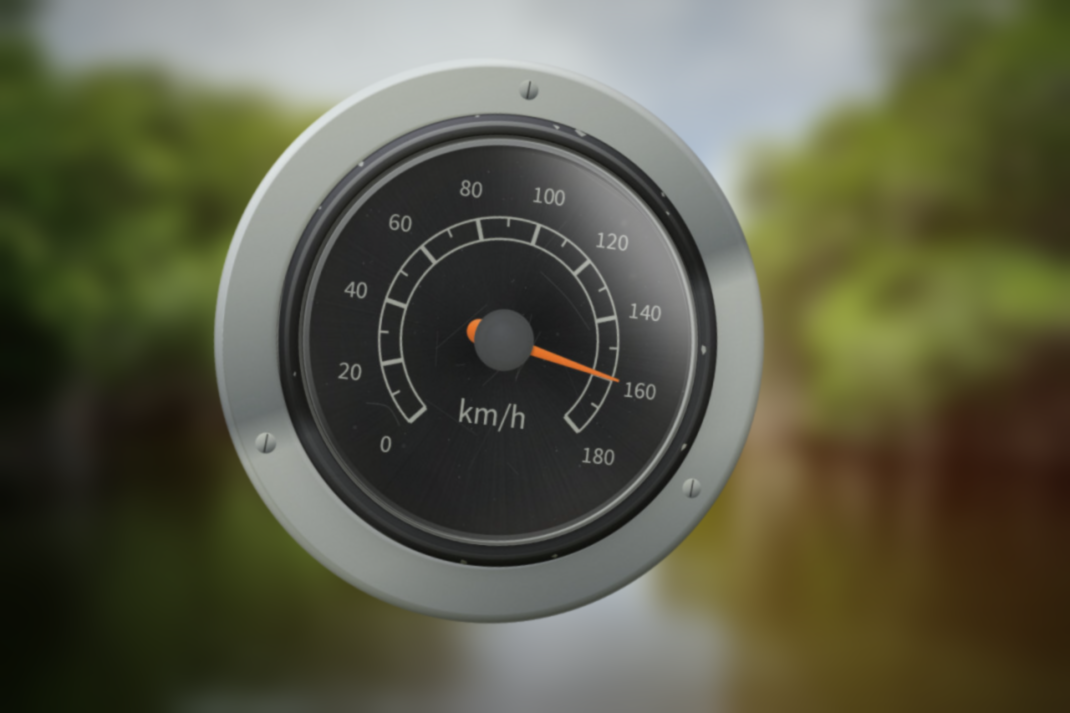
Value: 160,km/h
